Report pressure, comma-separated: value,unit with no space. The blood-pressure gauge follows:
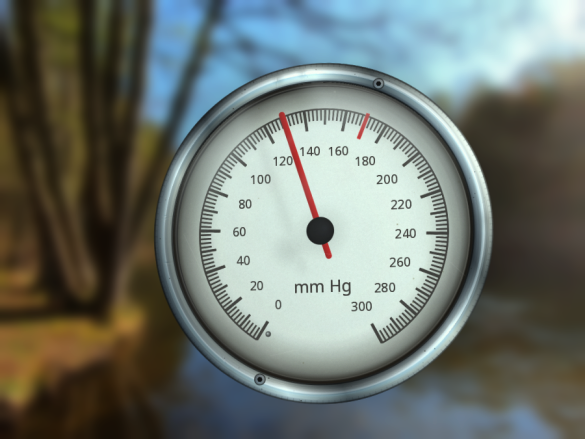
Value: 130,mmHg
